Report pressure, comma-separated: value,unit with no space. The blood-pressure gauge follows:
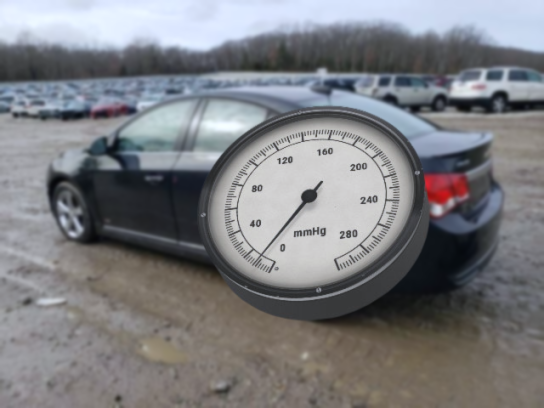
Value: 10,mmHg
